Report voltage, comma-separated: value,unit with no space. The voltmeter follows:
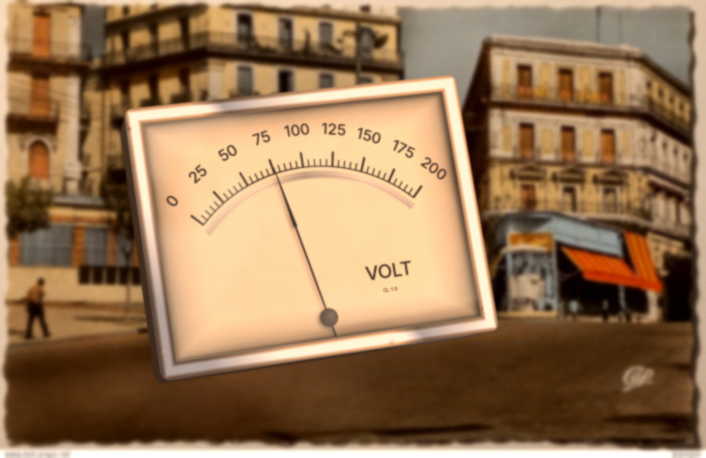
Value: 75,V
